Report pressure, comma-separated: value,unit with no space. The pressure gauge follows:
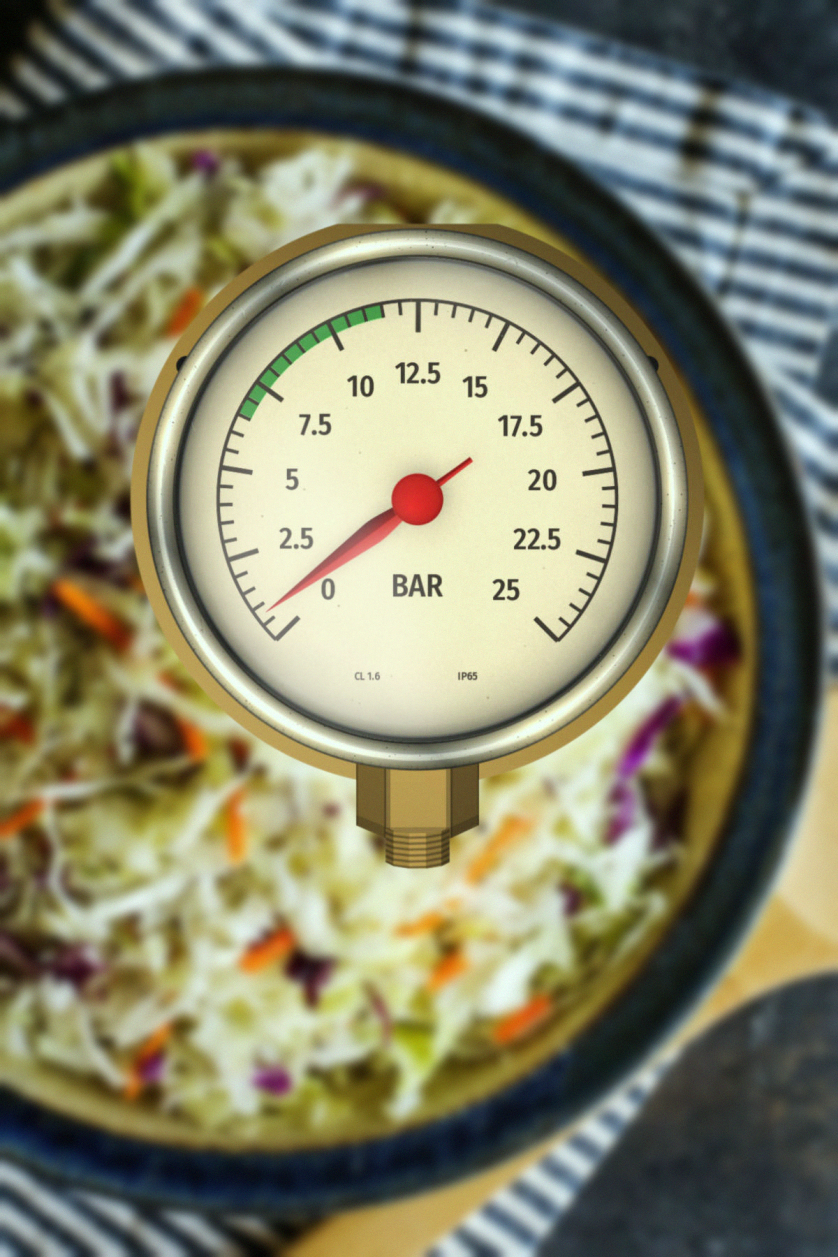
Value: 0.75,bar
